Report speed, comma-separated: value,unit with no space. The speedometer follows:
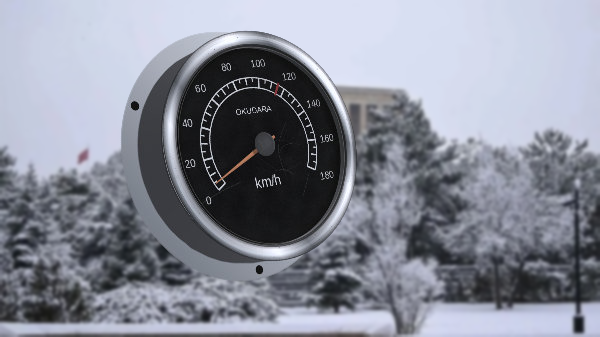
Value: 5,km/h
